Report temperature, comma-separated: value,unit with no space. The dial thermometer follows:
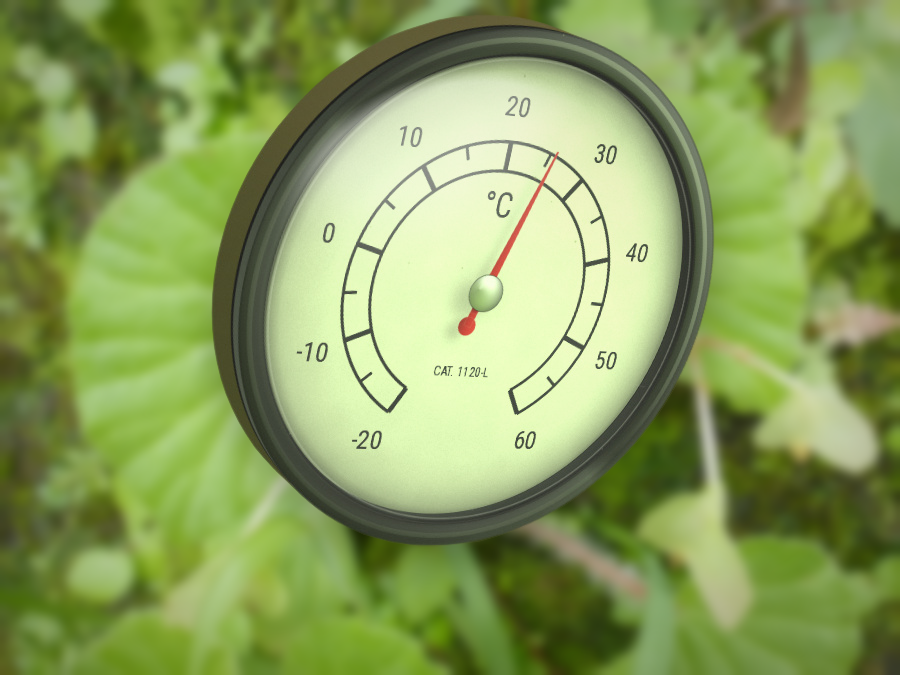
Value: 25,°C
